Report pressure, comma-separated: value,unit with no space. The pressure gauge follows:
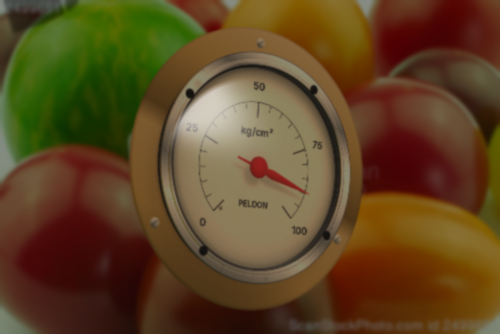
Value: 90,kg/cm²
